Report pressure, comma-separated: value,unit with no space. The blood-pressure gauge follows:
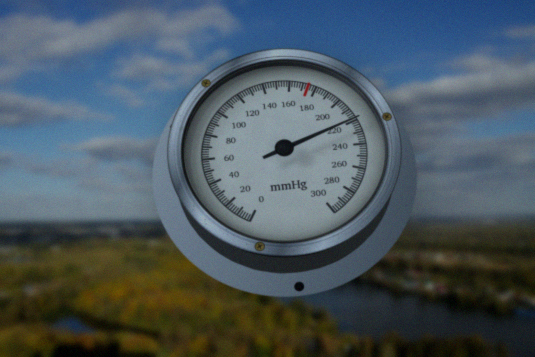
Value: 220,mmHg
